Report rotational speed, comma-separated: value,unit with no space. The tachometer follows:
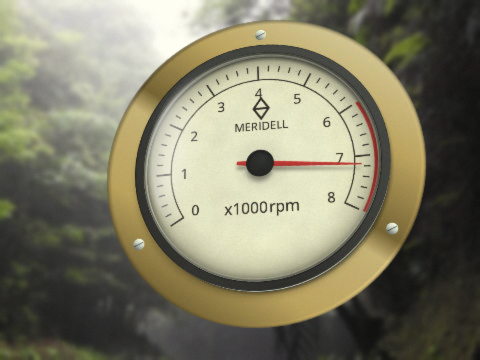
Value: 7200,rpm
